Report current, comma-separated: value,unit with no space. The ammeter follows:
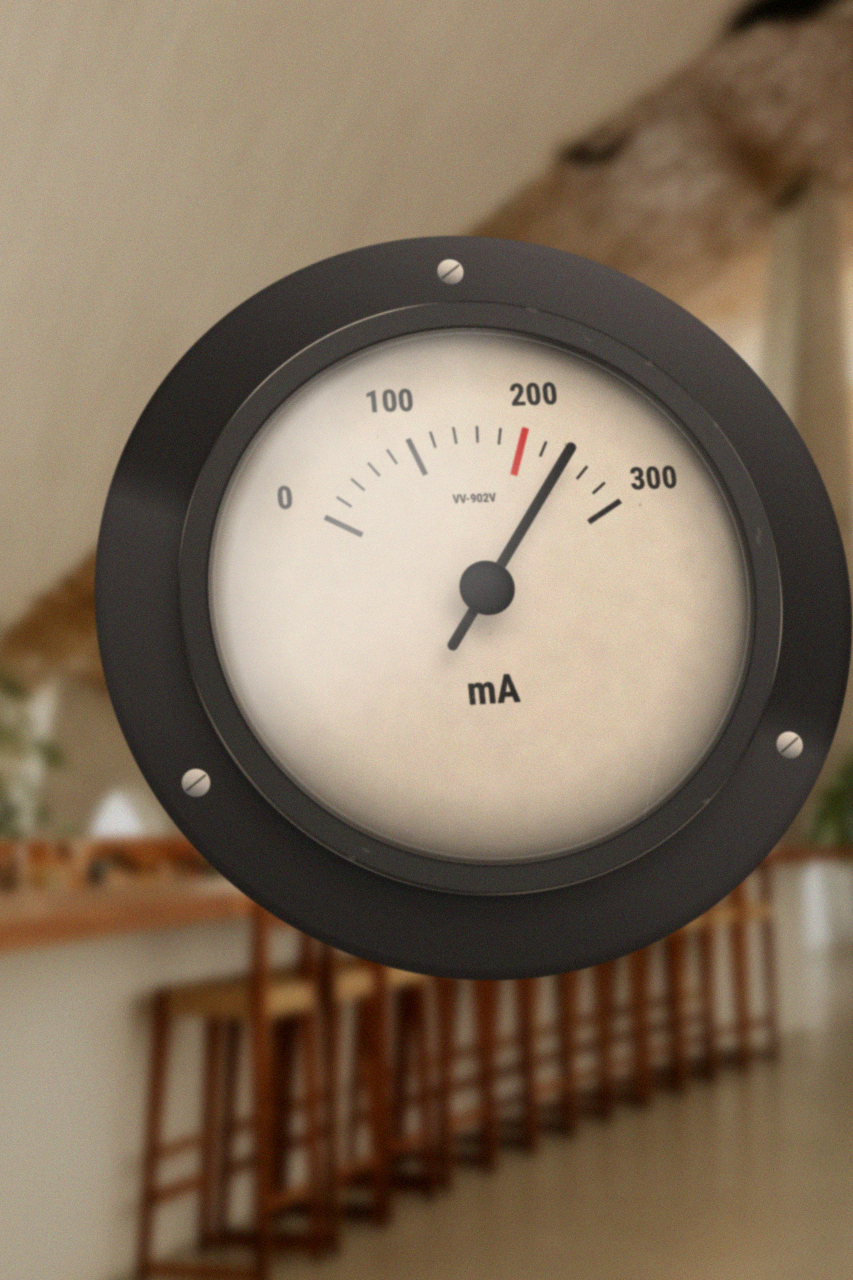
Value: 240,mA
